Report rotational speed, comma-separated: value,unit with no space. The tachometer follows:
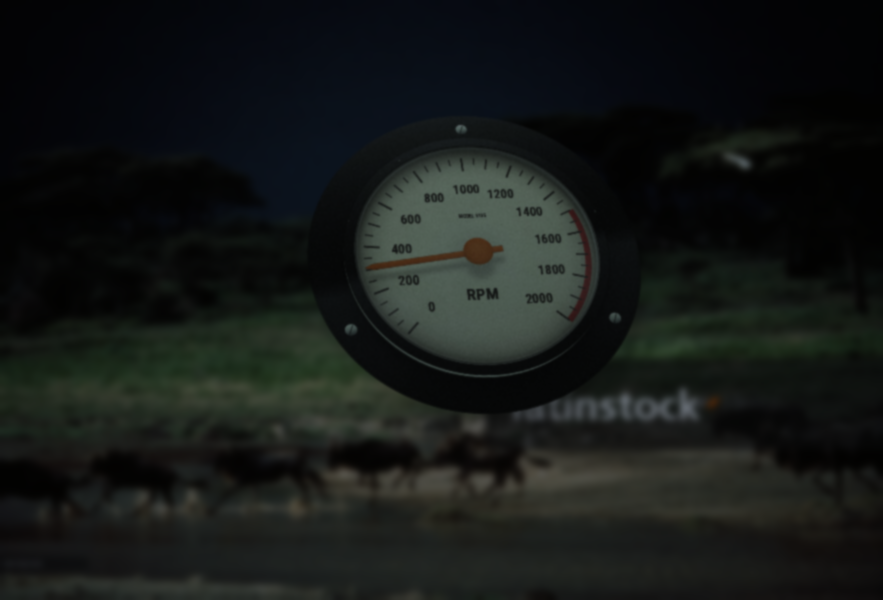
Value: 300,rpm
